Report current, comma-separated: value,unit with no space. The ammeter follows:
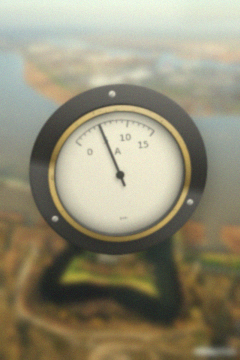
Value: 5,A
